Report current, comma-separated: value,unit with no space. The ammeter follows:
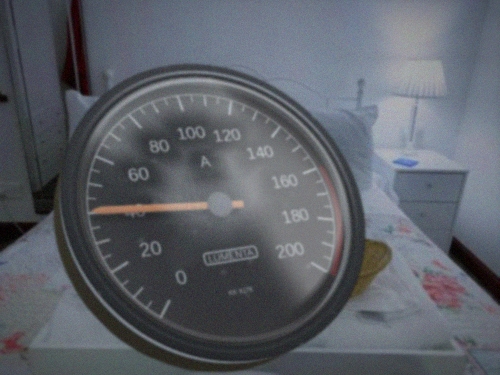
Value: 40,A
